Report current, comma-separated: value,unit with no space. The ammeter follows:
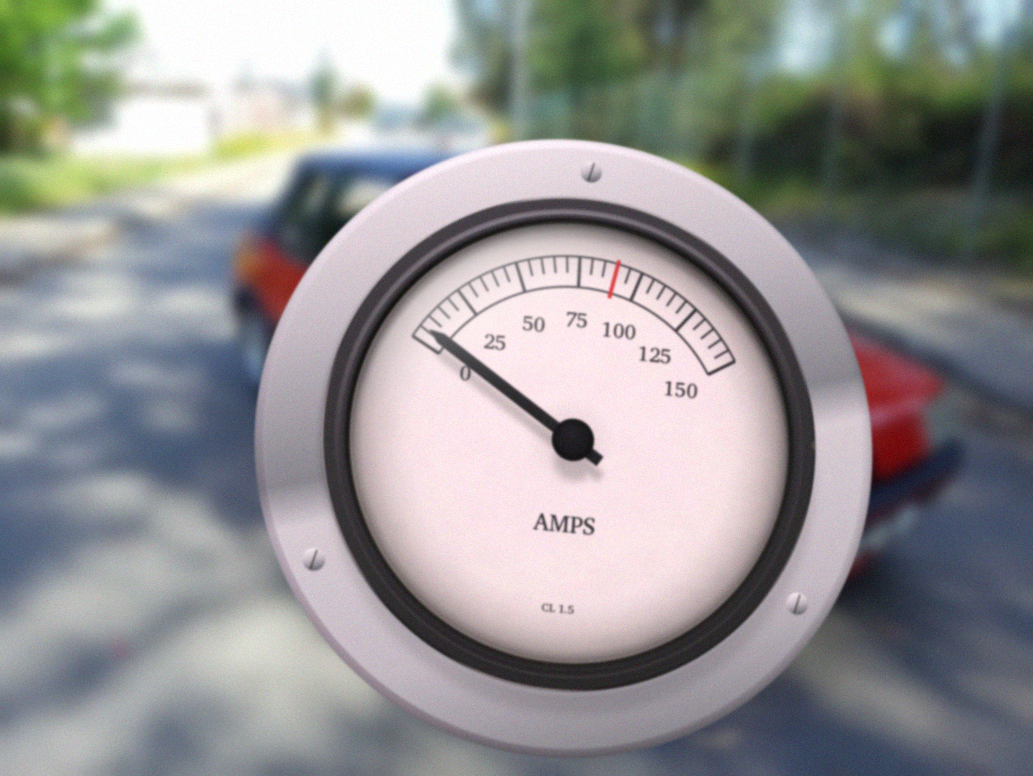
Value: 5,A
